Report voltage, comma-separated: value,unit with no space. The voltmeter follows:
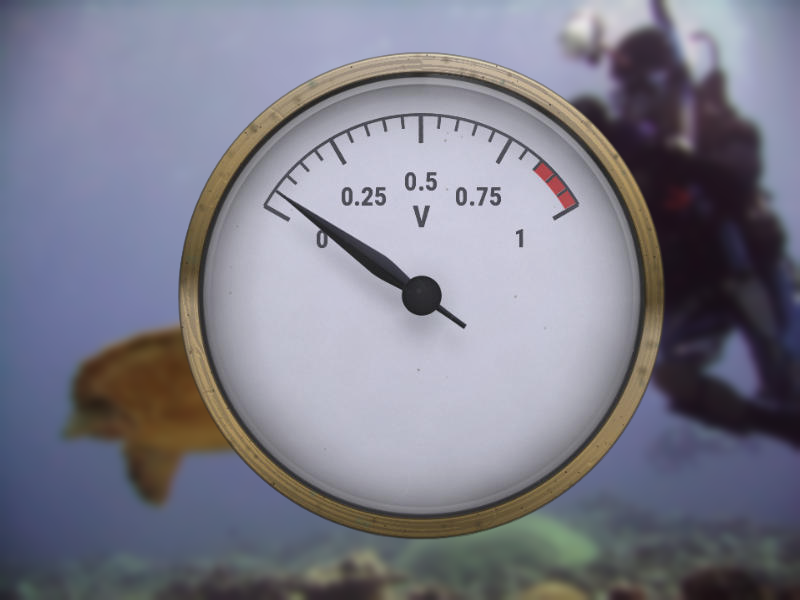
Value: 0.05,V
